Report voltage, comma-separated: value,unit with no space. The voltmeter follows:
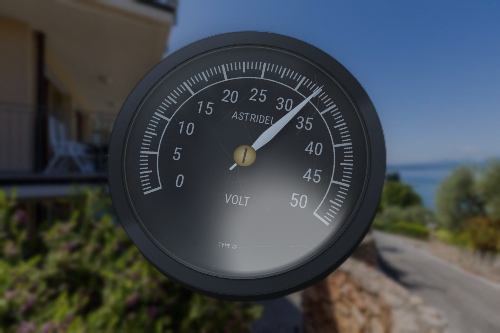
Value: 32.5,V
